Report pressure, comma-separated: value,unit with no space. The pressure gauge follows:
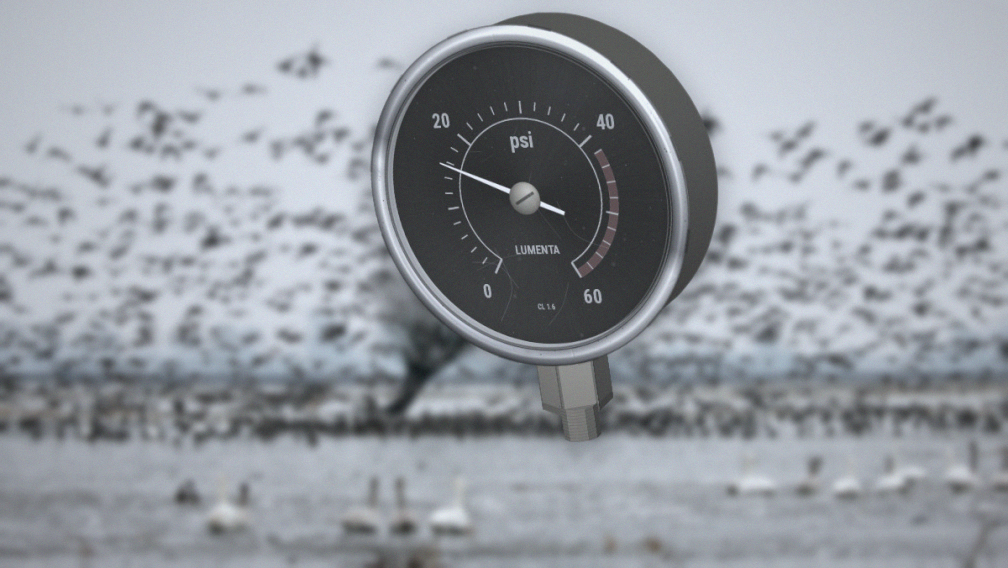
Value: 16,psi
